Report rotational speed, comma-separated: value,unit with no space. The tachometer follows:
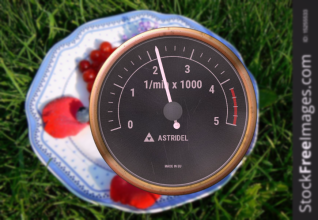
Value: 2200,rpm
